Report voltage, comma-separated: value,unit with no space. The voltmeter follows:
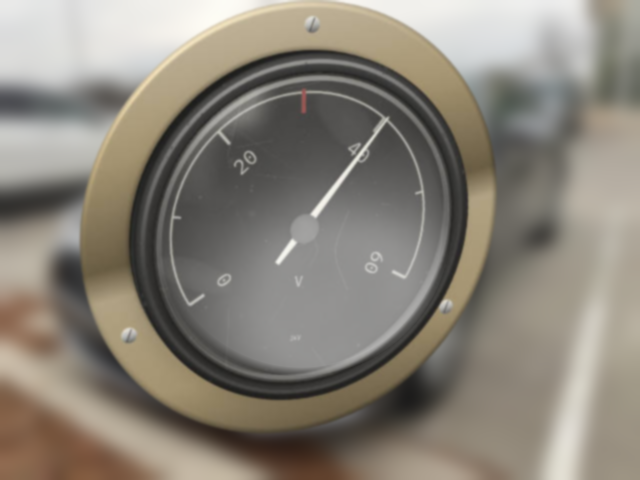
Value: 40,V
